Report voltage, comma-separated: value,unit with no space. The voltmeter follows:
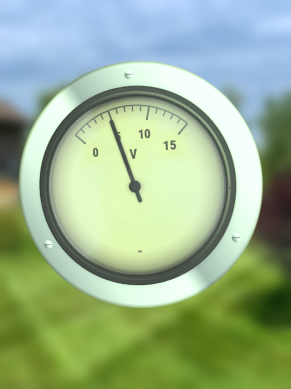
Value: 5,V
